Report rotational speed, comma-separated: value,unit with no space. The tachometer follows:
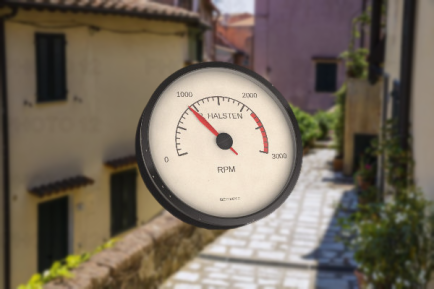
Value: 900,rpm
